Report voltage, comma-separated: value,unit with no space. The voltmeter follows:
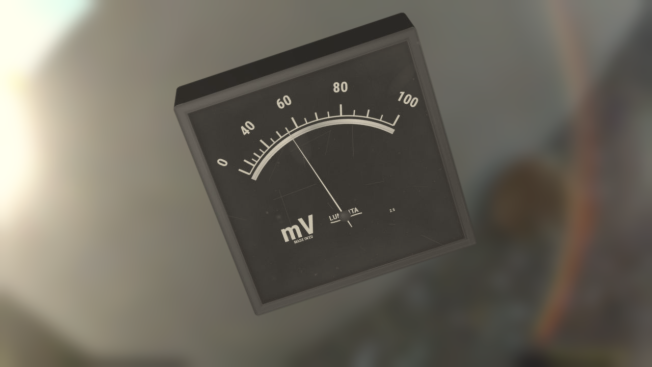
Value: 55,mV
